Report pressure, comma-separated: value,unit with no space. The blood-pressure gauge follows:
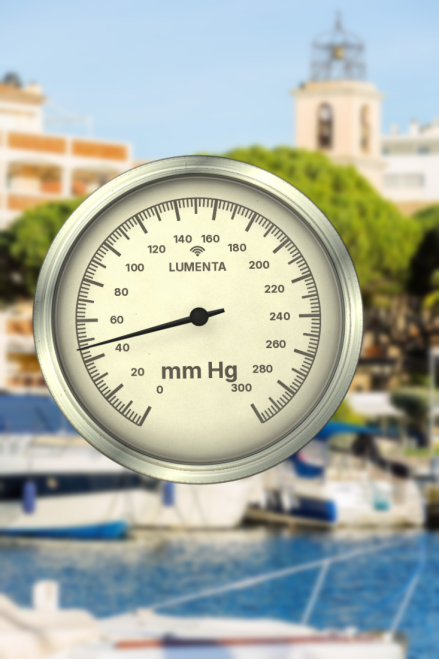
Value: 46,mmHg
